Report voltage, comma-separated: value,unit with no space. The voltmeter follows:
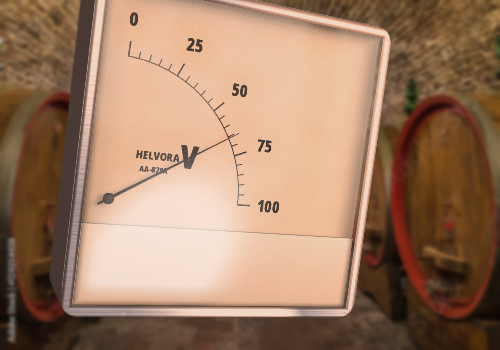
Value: 65,V
